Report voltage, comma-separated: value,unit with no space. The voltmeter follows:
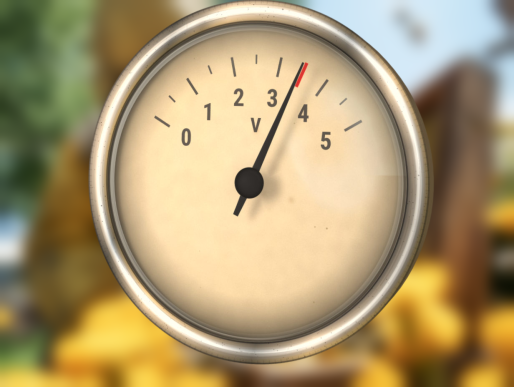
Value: 3.5,V
